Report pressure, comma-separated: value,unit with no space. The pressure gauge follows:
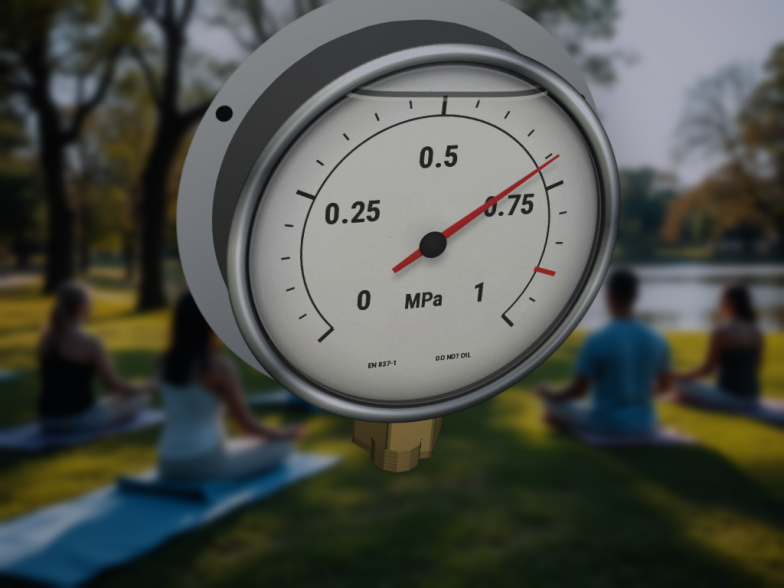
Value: 0.7,MPa
